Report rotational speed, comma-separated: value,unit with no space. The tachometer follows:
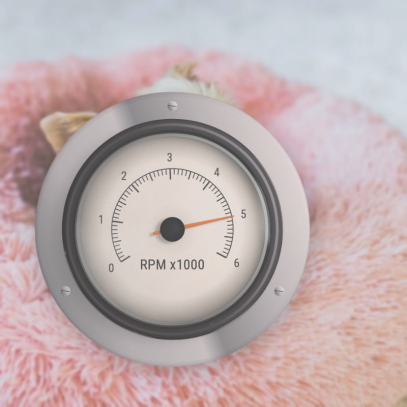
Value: 5000,rpm
